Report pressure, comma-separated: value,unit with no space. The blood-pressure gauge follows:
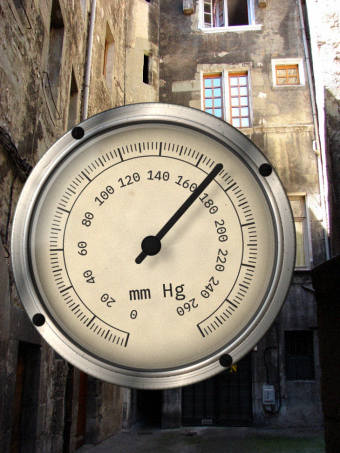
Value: 170,mmHg
